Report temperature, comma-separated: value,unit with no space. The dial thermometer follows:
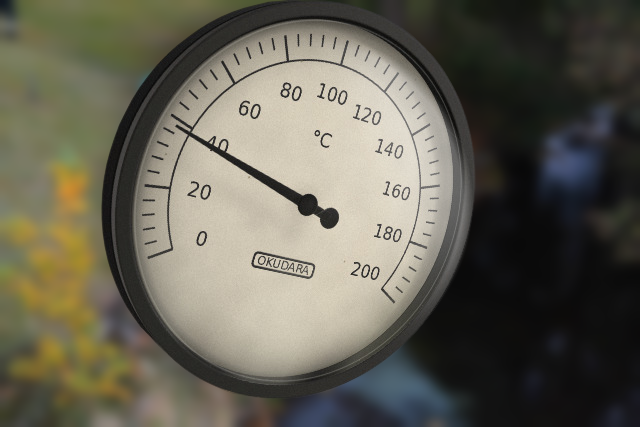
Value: 38,°C
